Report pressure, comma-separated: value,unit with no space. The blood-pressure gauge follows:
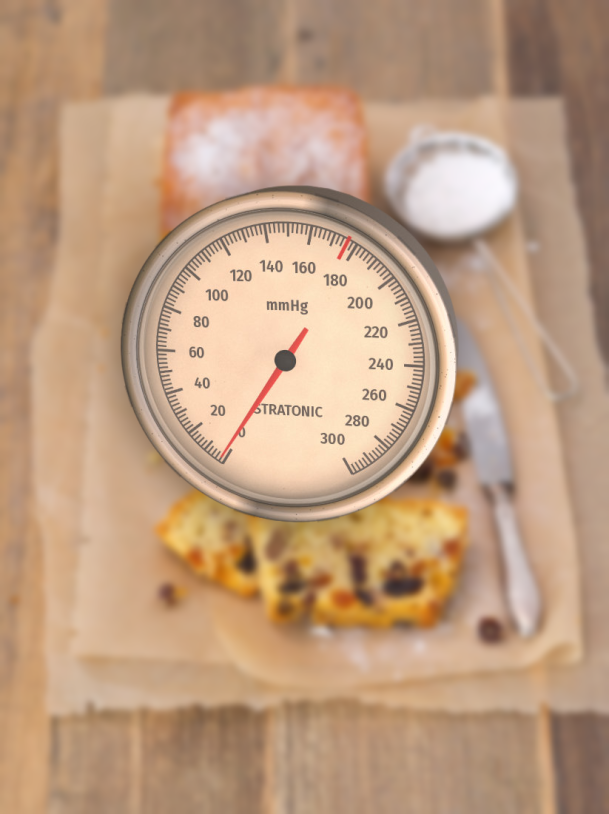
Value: 2,mmHg
